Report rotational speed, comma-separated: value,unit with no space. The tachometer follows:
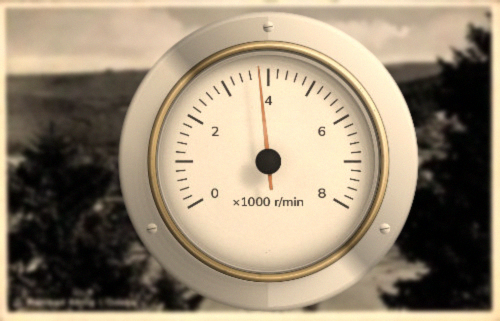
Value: 3800,rpm
